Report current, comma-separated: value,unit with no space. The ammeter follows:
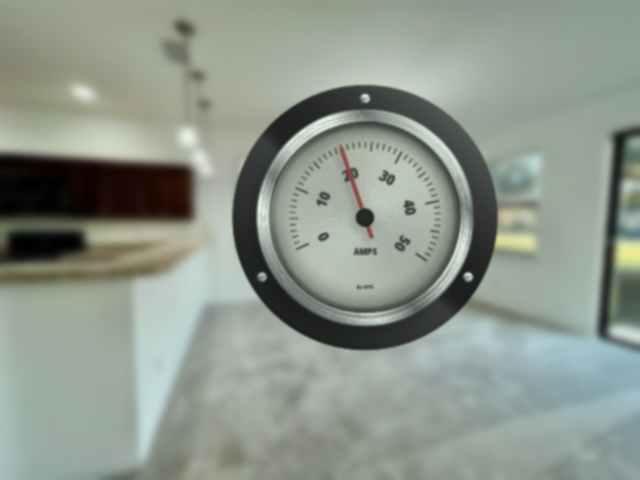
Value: 20,A
